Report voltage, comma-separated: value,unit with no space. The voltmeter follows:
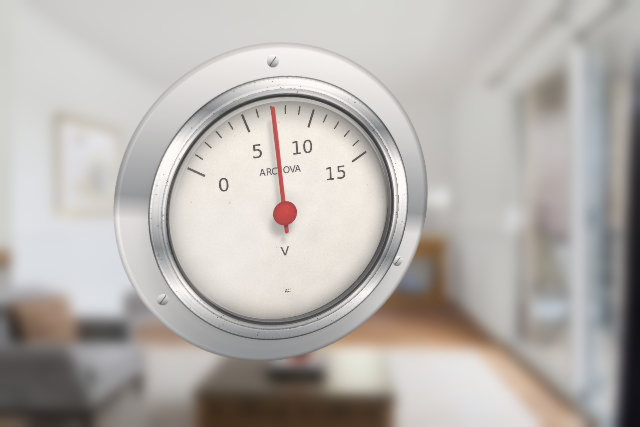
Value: 7,V
